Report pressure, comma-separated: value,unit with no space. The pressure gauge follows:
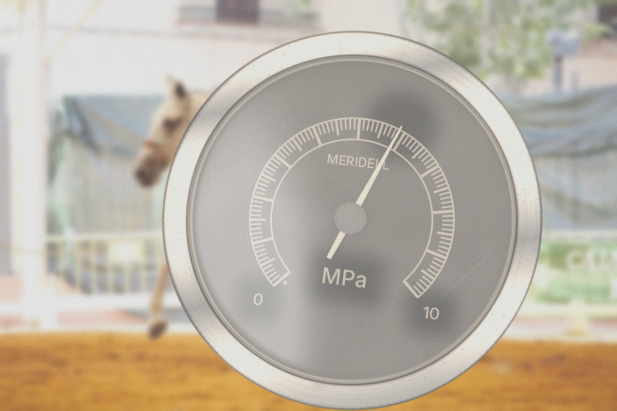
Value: 5.9,MPa
